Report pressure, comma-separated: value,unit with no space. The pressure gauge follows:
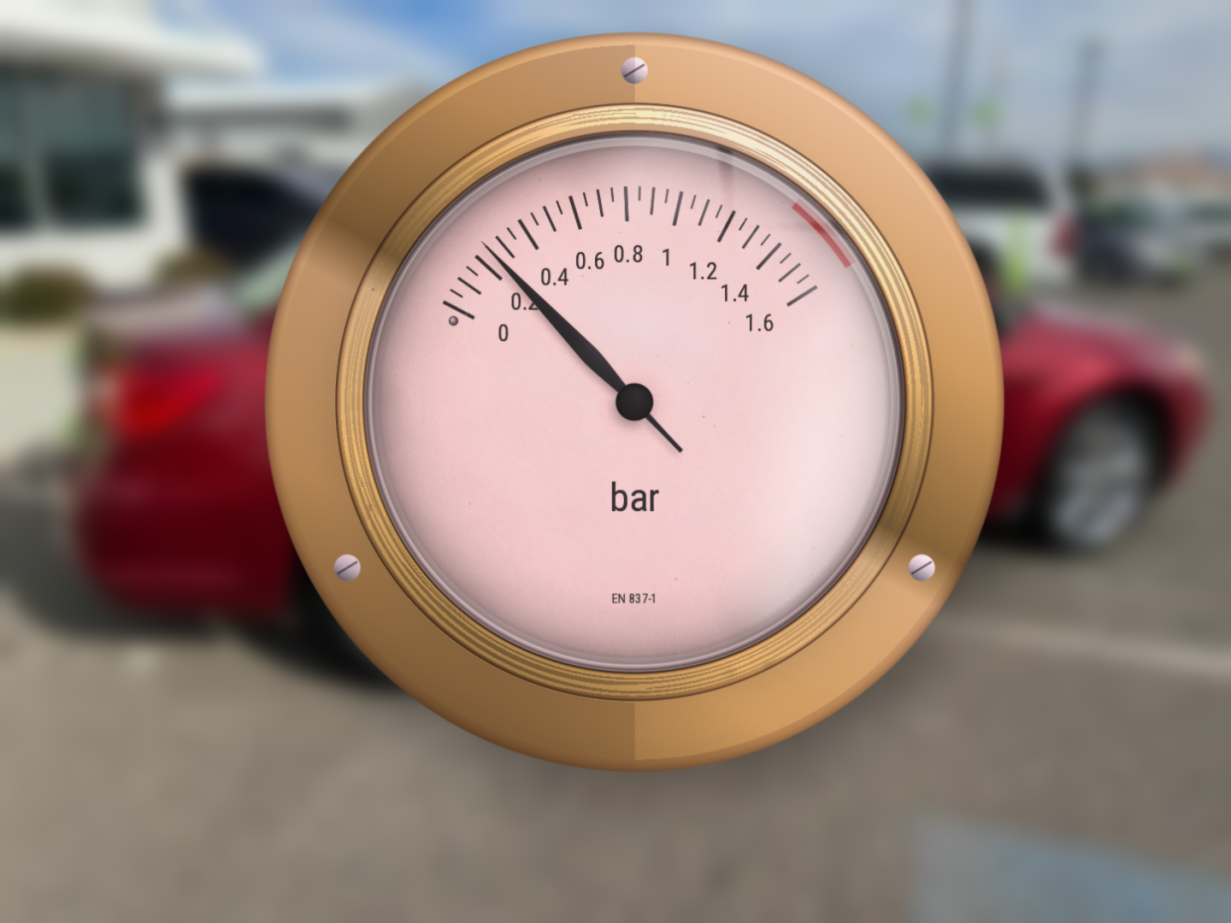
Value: 0.25,bar
